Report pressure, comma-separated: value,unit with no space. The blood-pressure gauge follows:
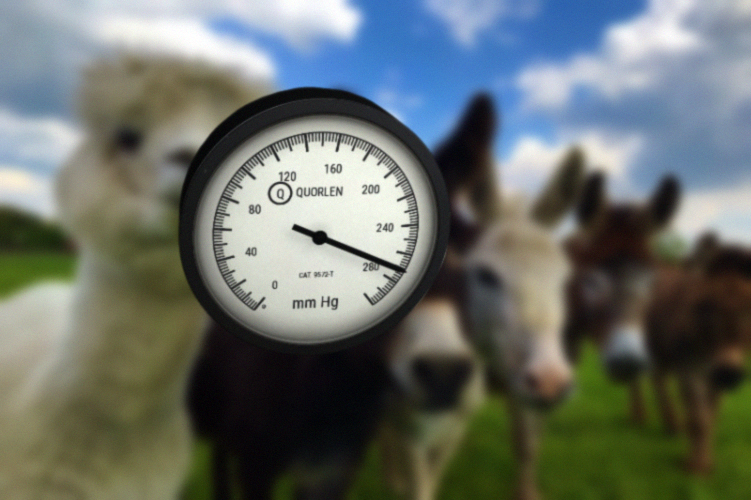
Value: 270,mmHg
